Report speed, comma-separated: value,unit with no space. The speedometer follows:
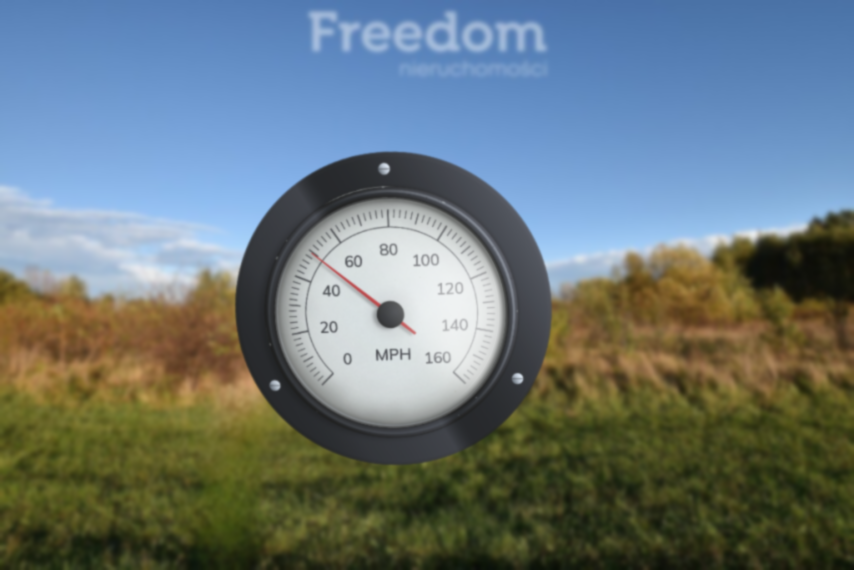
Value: 50,mph
